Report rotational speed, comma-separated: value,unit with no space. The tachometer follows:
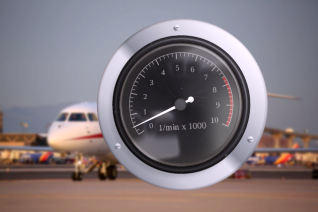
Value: 400,rpm
